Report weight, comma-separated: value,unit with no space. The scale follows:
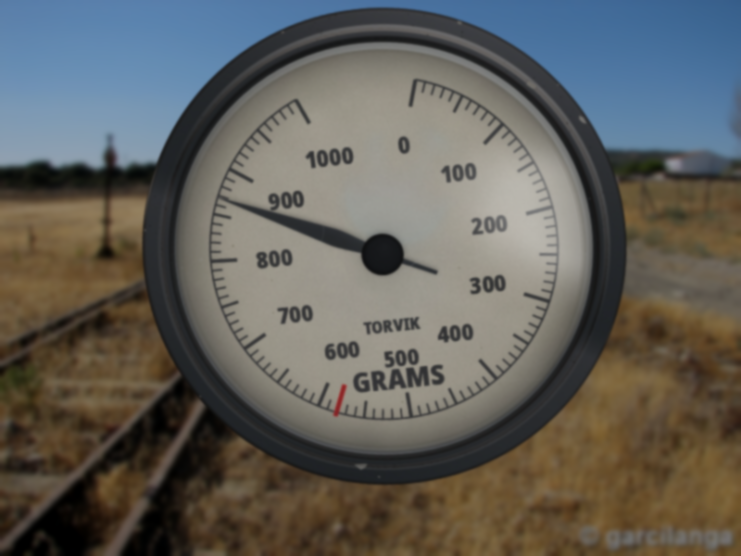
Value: 870,g
